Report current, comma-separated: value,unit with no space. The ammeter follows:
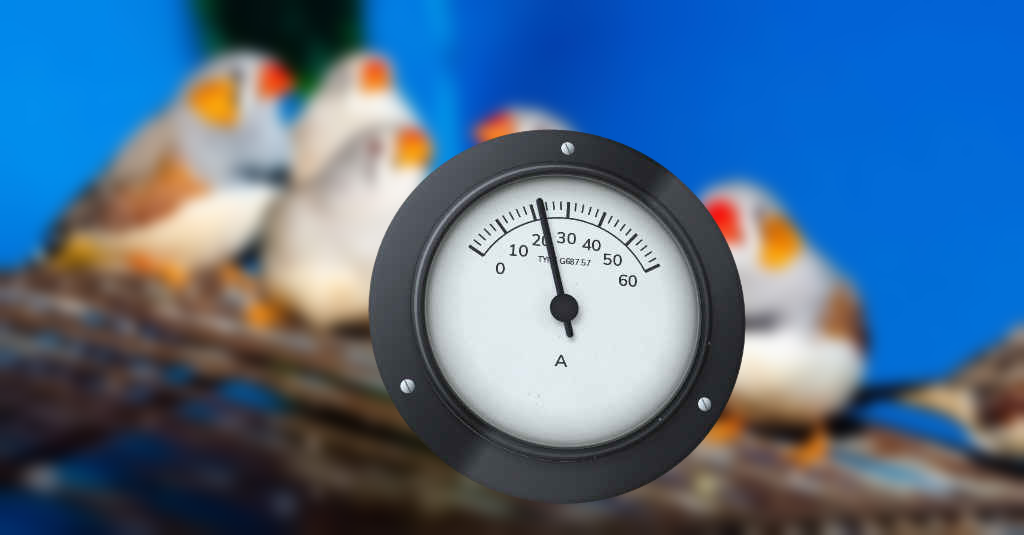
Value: 22,A
